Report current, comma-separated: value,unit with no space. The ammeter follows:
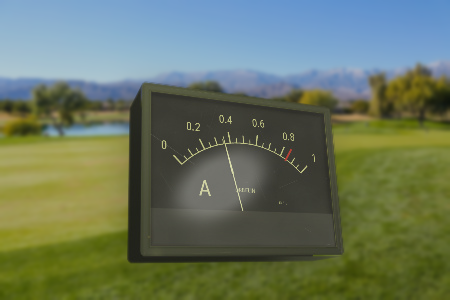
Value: 0.35,A
